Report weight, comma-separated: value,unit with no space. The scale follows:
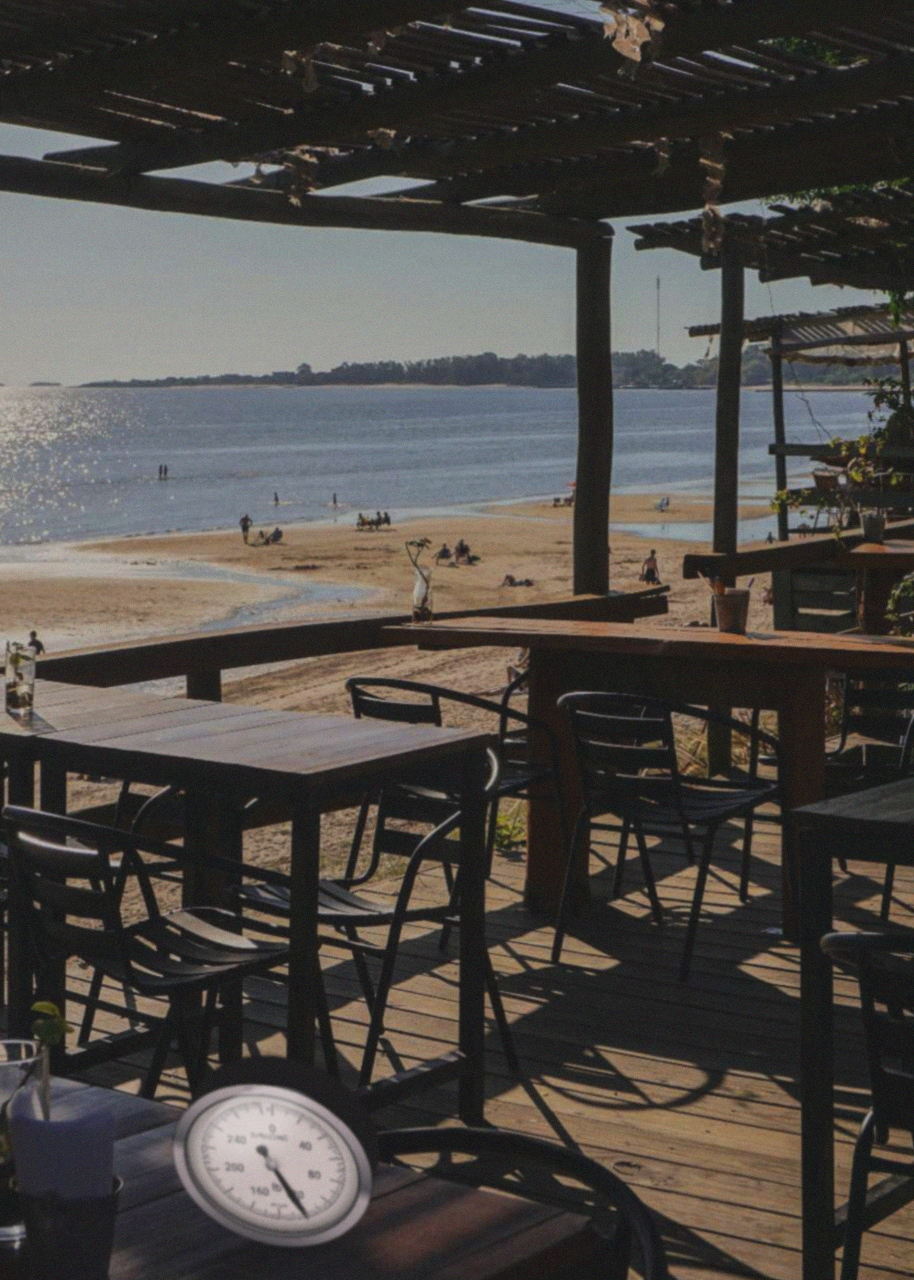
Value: 120,lb
